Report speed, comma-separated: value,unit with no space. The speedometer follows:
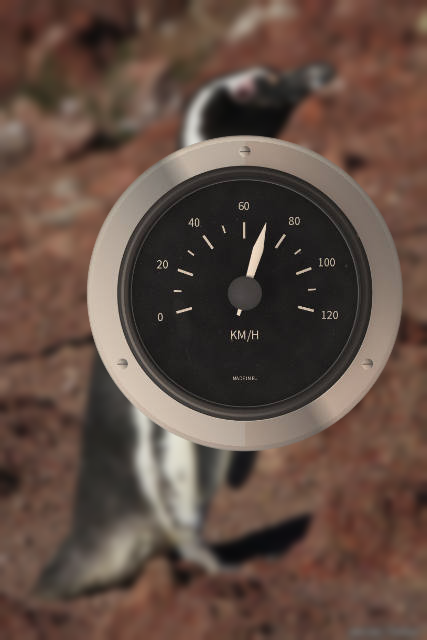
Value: 70,km/h
